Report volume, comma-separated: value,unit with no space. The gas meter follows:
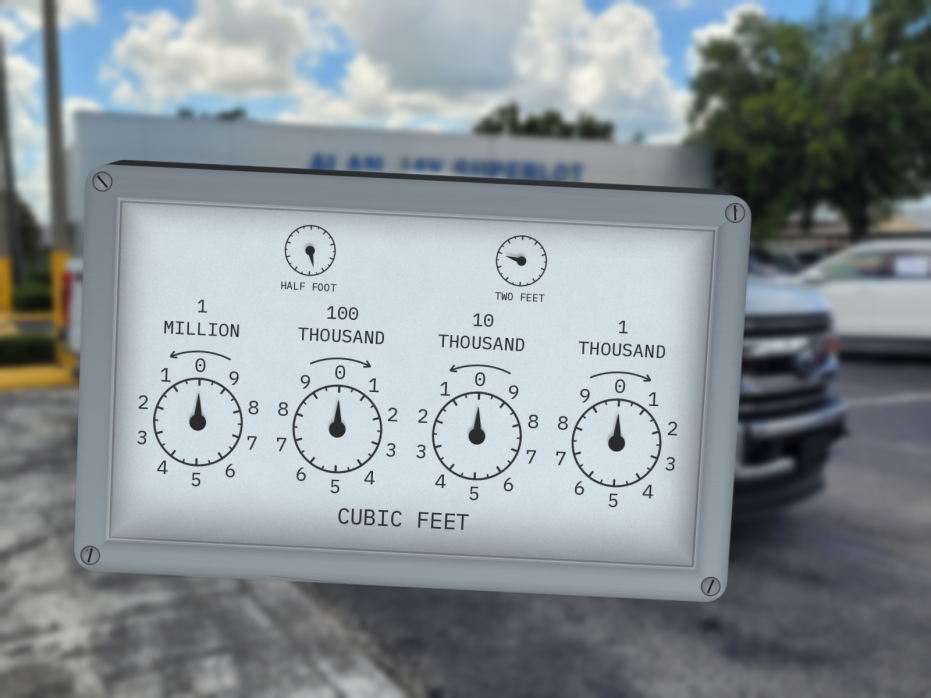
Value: 0,ft³
